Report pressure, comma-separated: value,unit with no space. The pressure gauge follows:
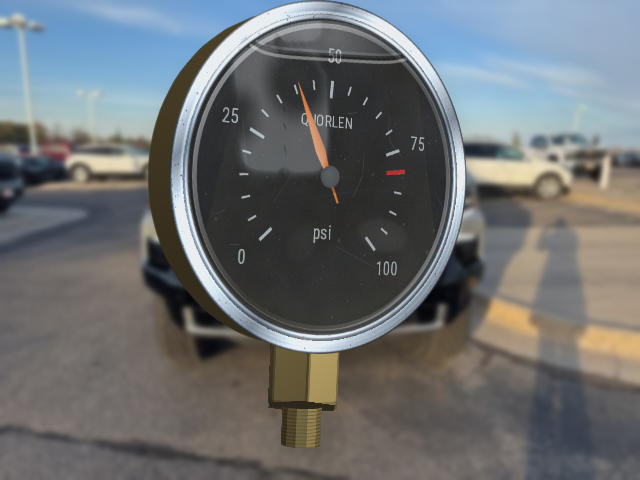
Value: 40,psi
